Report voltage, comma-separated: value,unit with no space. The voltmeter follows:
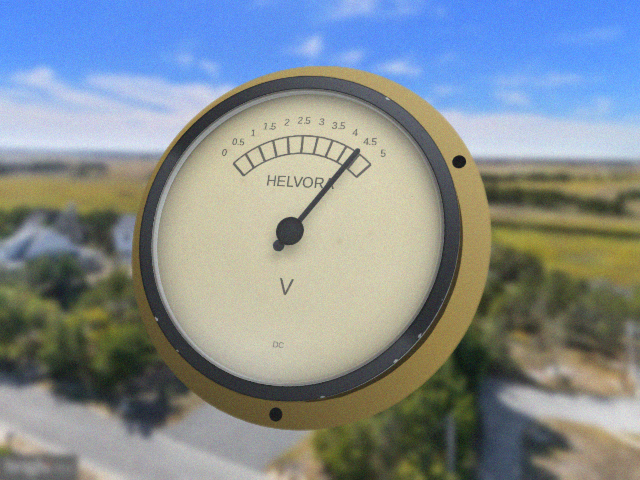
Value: 4.5,V
